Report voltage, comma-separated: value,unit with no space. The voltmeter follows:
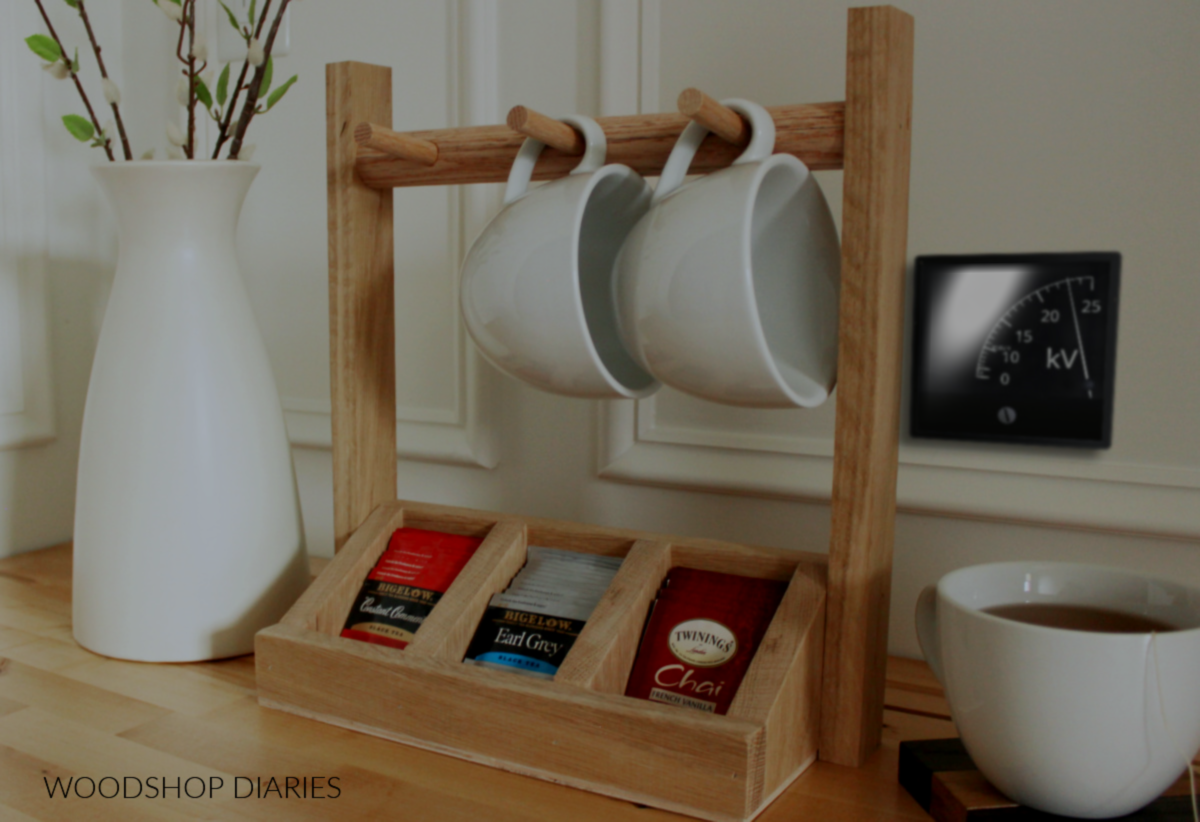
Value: 23,kV
